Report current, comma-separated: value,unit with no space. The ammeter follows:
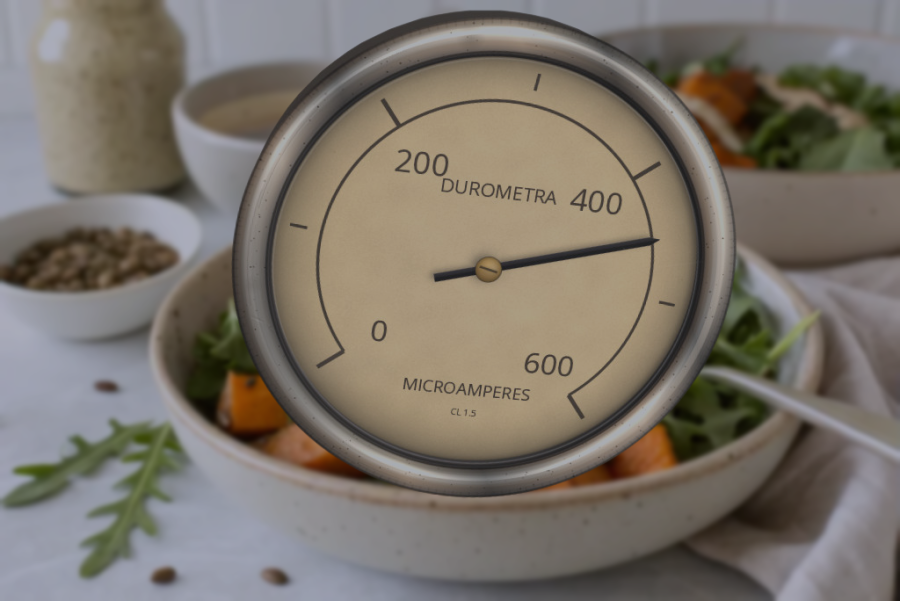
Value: 450,µA
